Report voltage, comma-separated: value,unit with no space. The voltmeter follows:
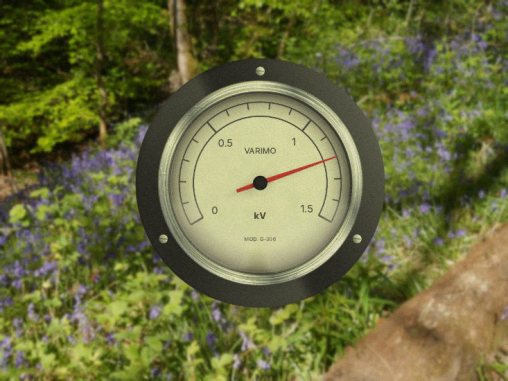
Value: 1.2,kV
